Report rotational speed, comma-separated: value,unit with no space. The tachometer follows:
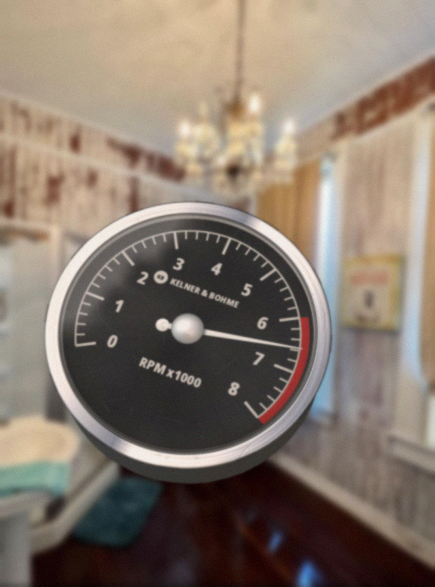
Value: 6600,rpm
